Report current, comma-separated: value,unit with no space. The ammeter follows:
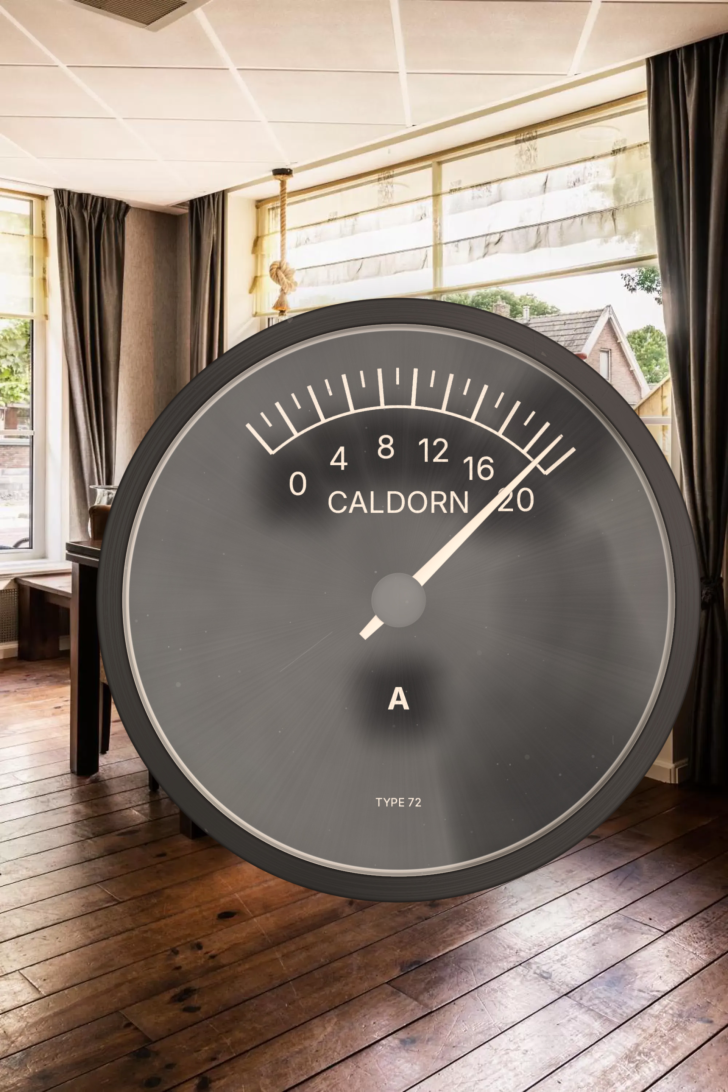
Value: 19,A
